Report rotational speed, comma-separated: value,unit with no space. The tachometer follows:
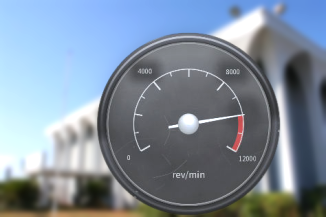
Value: 10000,rpm
